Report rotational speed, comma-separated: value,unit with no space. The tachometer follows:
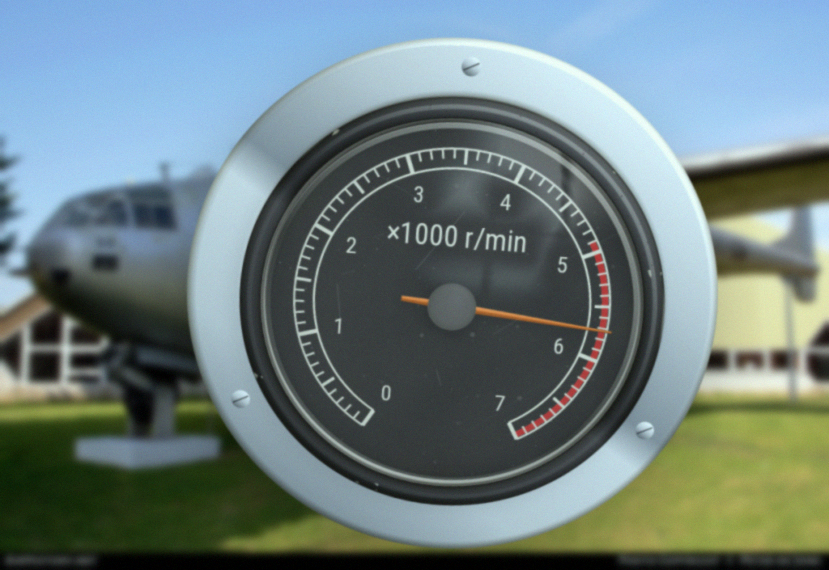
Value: 5700,rpm
